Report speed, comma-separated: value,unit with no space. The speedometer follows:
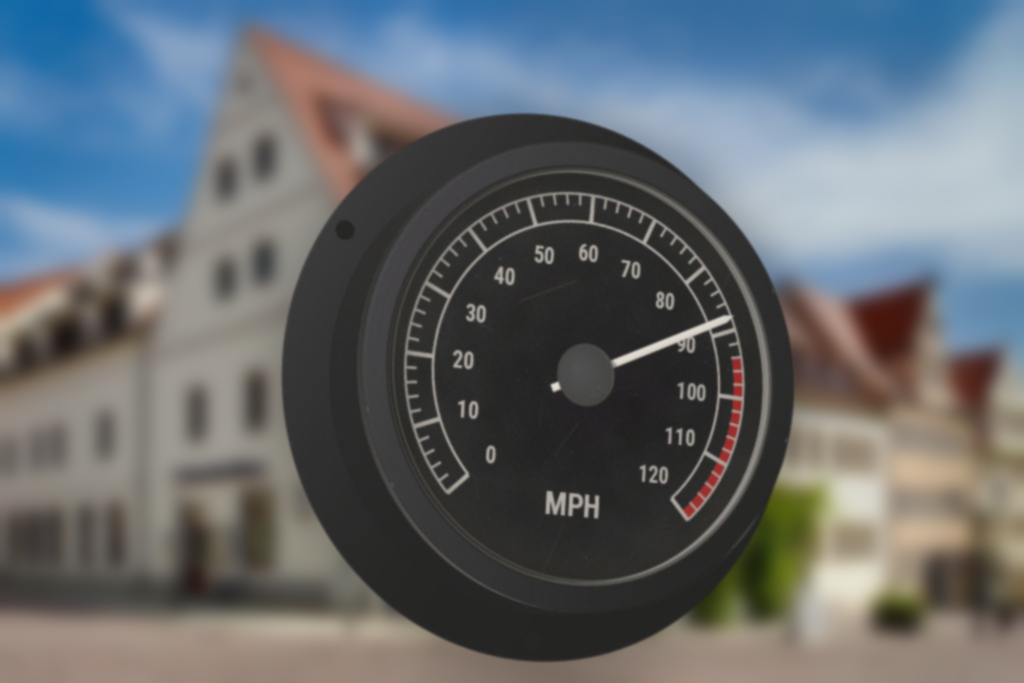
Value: 88,mph
